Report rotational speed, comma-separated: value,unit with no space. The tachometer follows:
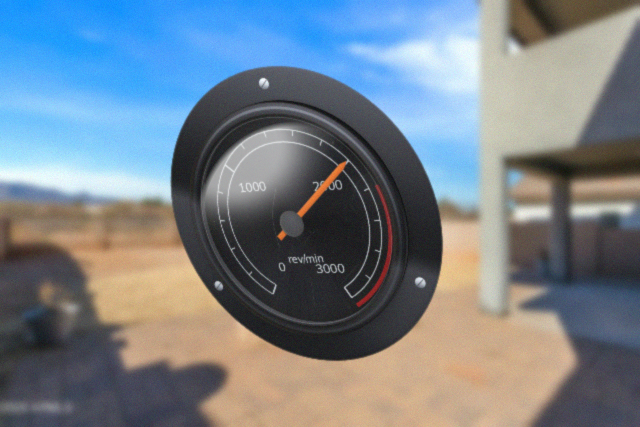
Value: 2000,rpm
